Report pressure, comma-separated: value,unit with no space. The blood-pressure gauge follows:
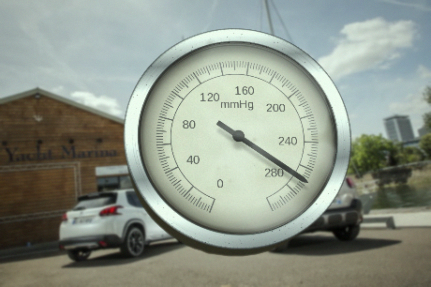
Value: 270,mmHg
